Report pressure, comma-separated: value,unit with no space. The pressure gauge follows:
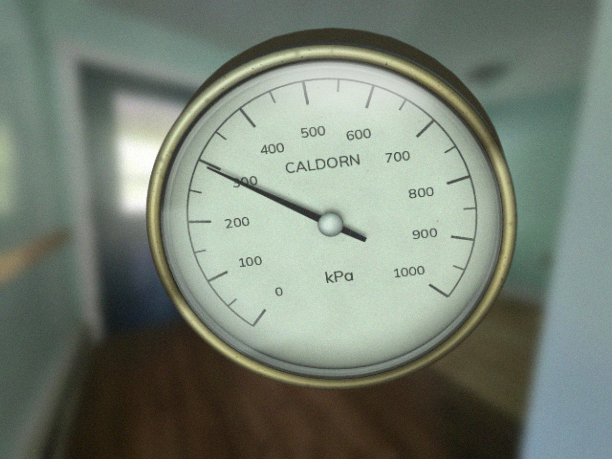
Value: 300,kPa
